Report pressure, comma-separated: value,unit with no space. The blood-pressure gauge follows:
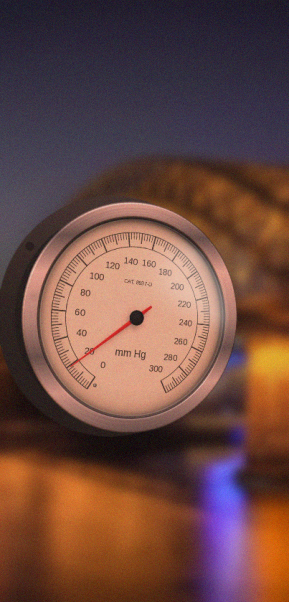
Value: 20,mmHg
